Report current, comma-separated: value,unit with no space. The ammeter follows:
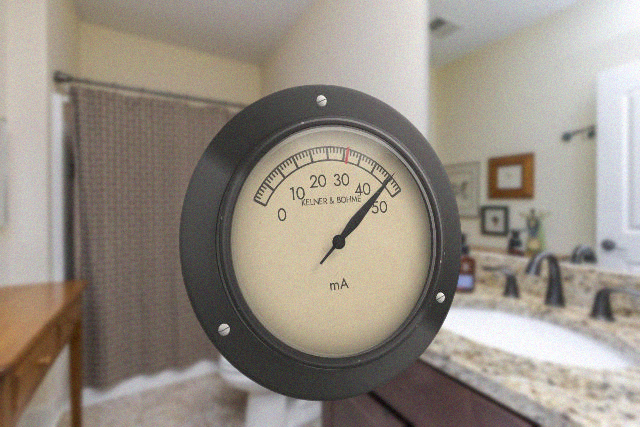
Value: 45,mA
